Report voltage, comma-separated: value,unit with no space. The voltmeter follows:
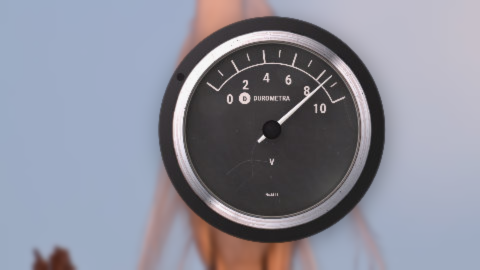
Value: 8.5,V
